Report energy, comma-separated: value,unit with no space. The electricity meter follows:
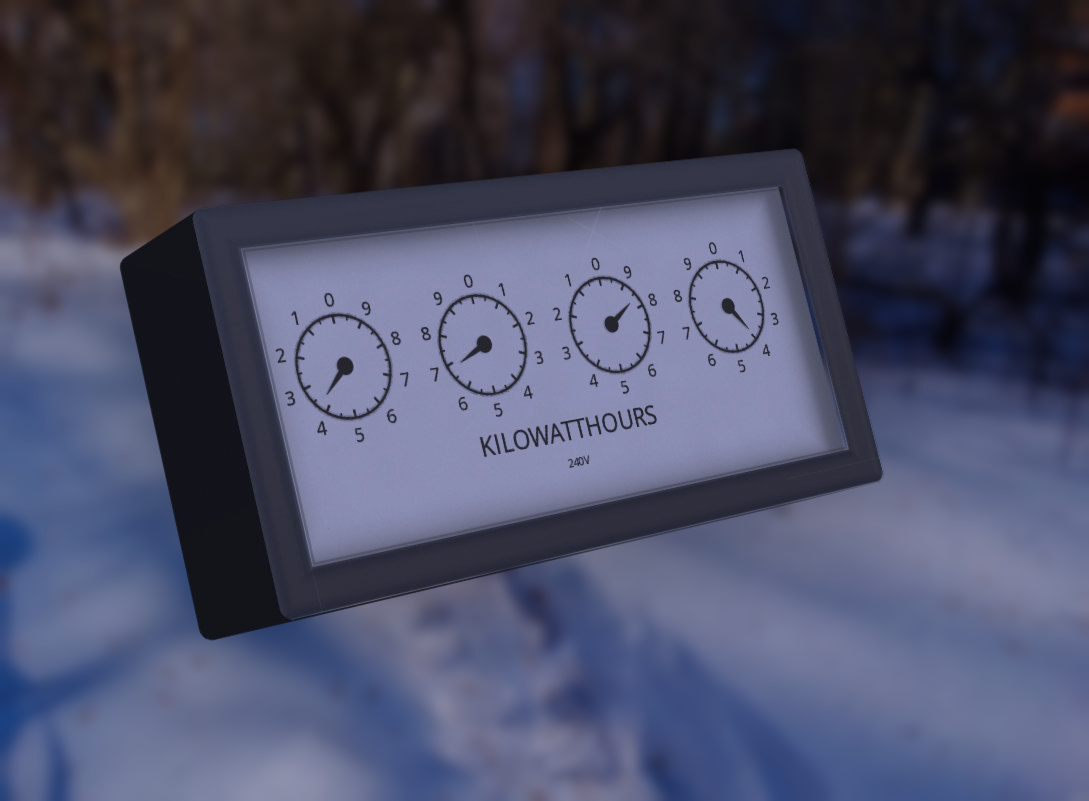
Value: 3684,kWh
